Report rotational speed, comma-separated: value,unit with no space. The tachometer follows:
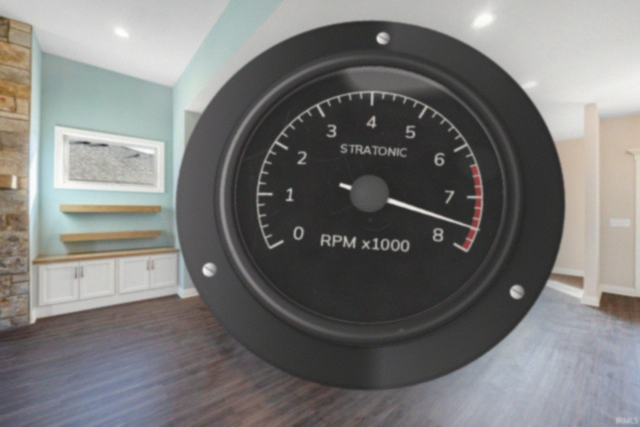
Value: 7600,rpm
